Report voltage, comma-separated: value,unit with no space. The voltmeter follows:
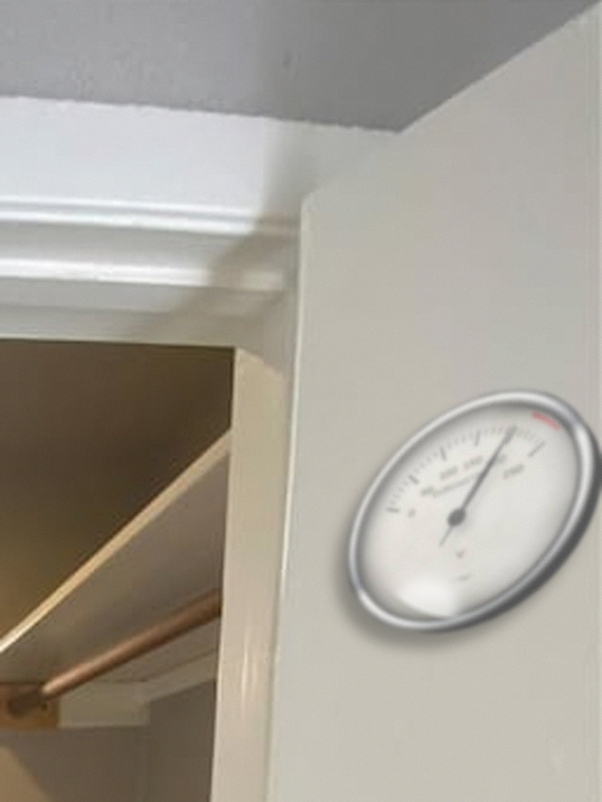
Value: 200,V
